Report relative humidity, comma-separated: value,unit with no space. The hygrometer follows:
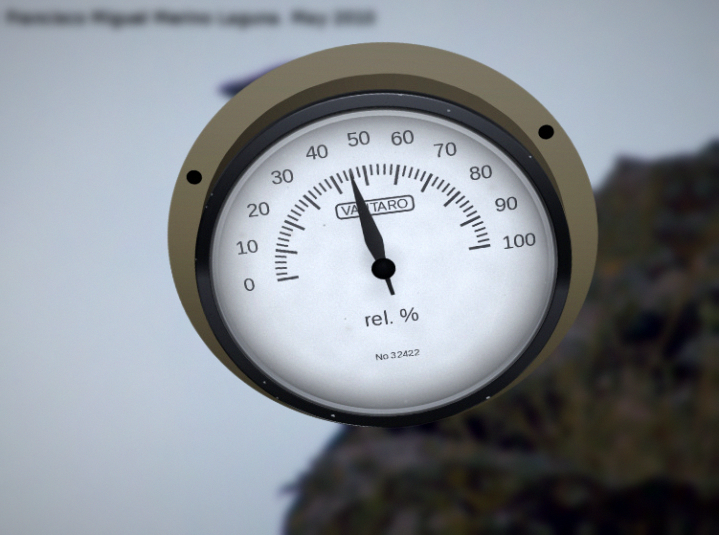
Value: 46,%
